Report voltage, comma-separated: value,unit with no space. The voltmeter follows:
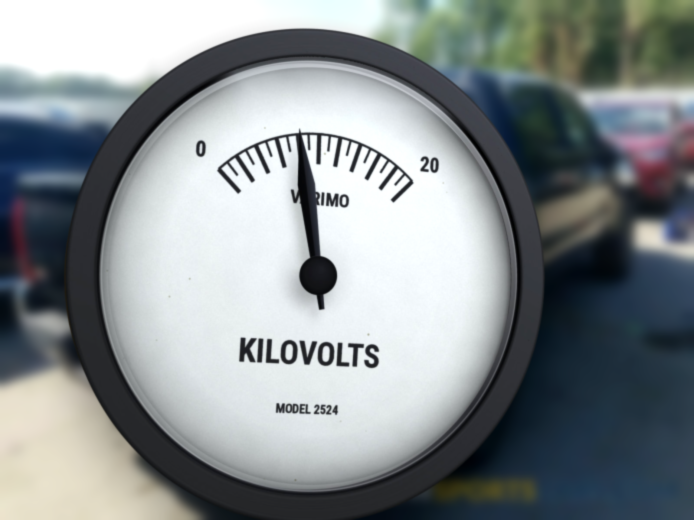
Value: 8,kV
